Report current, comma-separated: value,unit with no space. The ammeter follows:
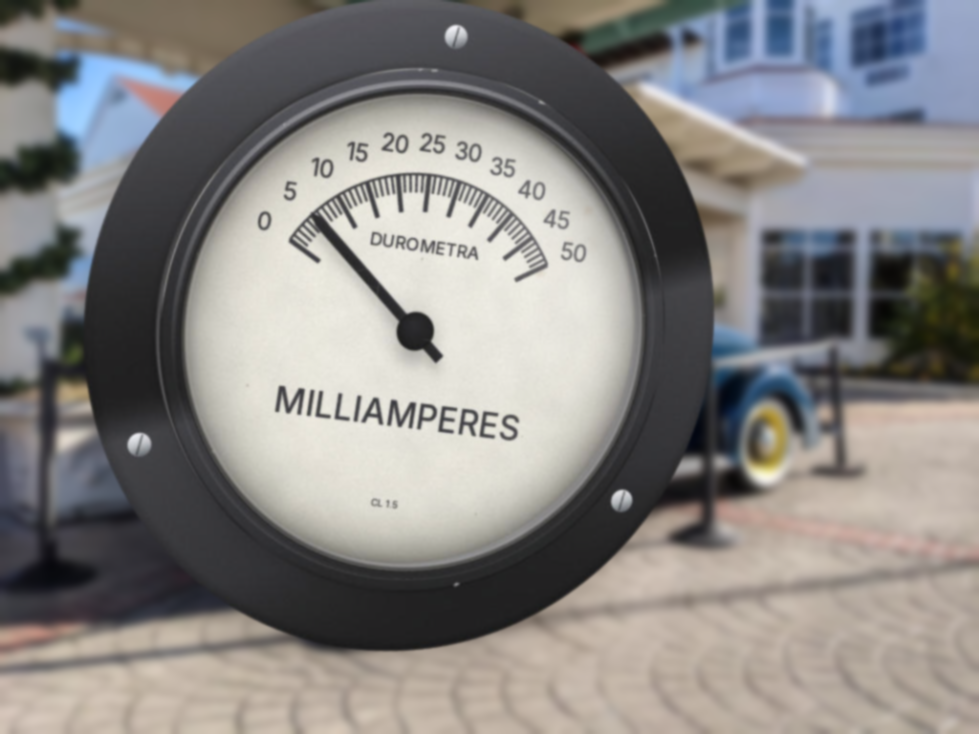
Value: 5,mA
